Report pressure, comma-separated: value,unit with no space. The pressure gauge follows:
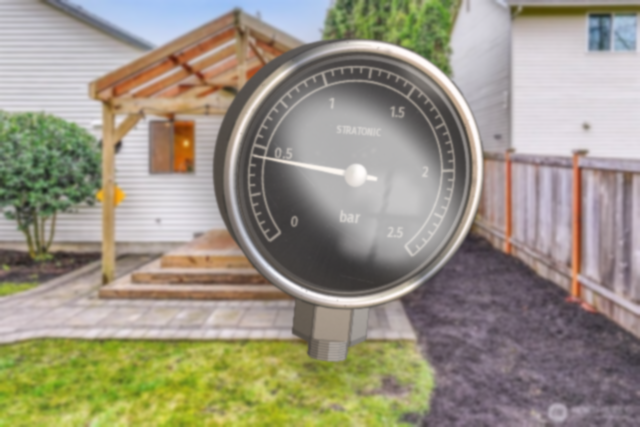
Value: 0.45,bar
